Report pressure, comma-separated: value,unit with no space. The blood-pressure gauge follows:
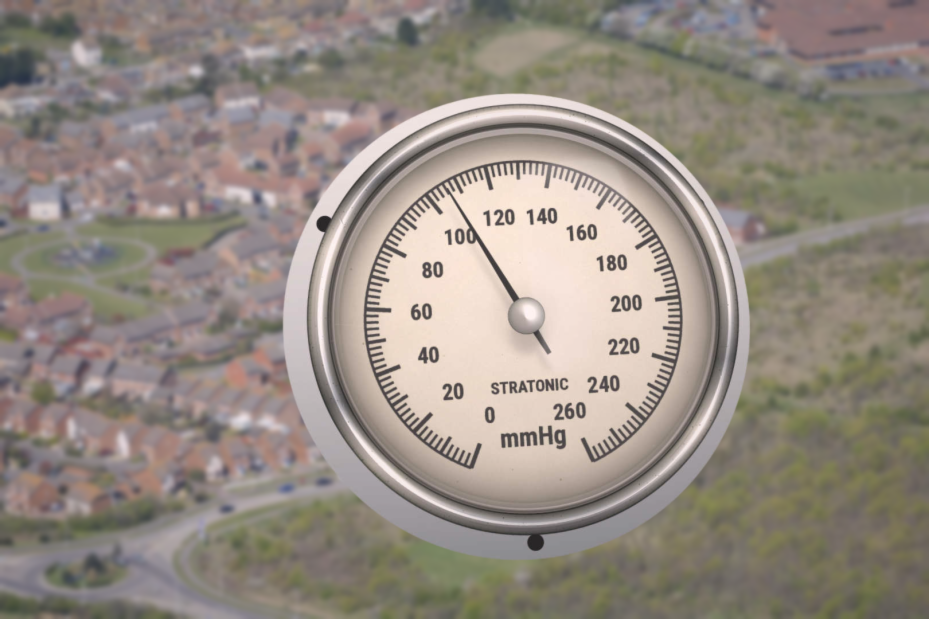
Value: 106,mmHg
